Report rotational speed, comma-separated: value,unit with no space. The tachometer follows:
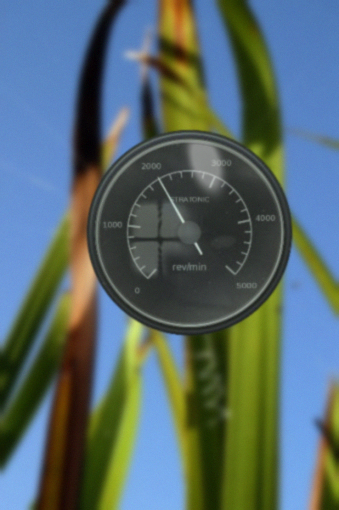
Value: 2000,rpm
